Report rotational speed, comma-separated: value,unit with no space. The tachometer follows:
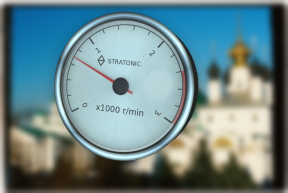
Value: 700,rpm
